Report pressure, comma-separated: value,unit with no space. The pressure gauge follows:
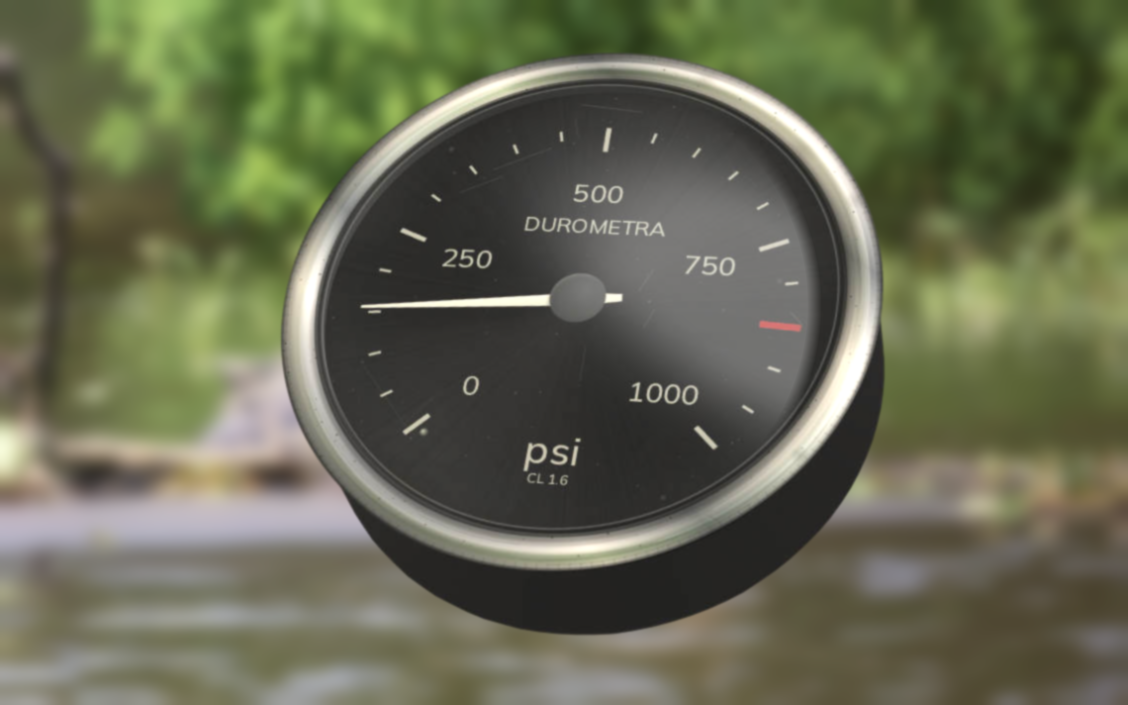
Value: 150,psi
